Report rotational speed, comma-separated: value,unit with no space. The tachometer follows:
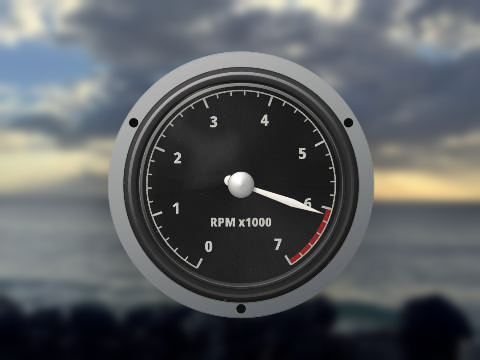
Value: 6100,rpm
